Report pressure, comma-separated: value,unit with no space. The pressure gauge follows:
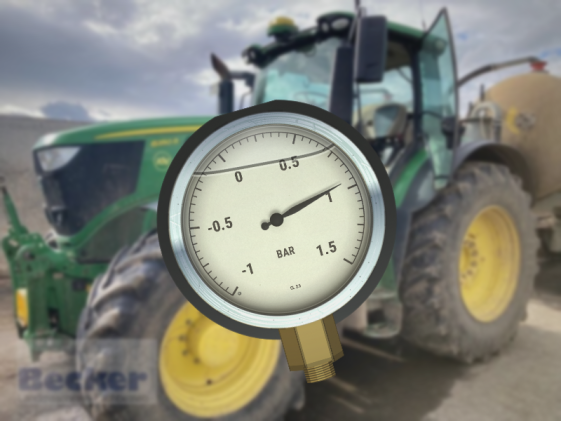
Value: 0.95,bar
